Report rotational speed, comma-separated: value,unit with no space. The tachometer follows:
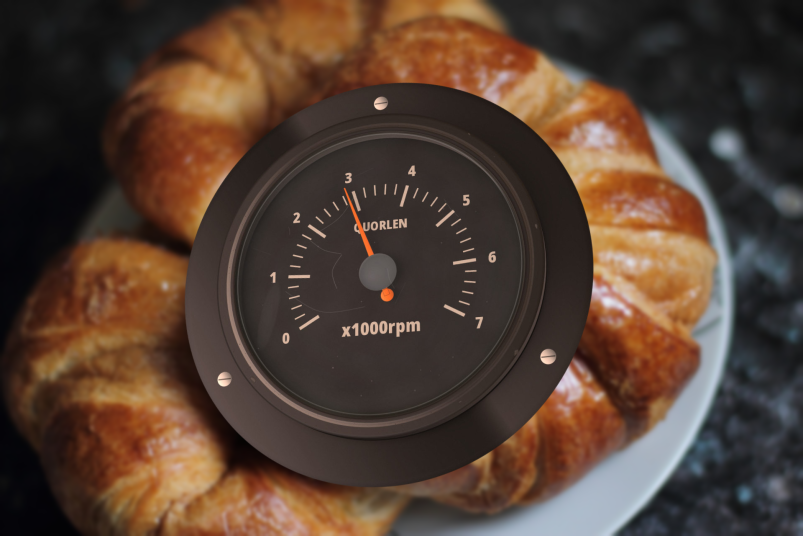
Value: 2900,rpm
